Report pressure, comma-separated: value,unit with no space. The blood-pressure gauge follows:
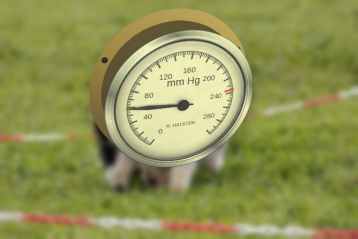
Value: 60,mmHg
